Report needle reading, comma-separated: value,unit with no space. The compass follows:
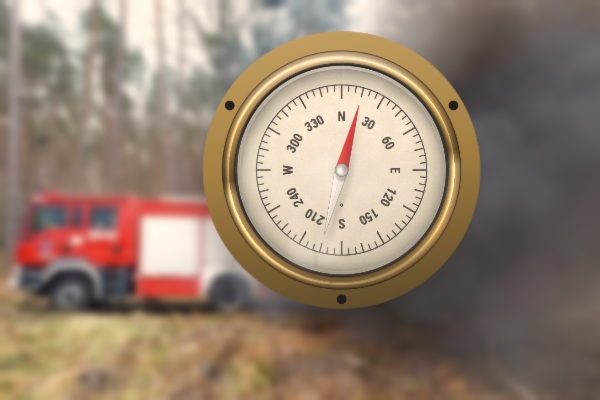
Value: 15,°
